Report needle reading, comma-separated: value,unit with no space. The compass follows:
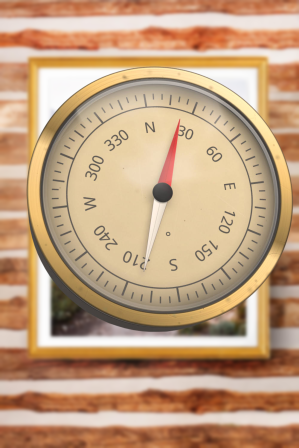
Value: 22.5,°
